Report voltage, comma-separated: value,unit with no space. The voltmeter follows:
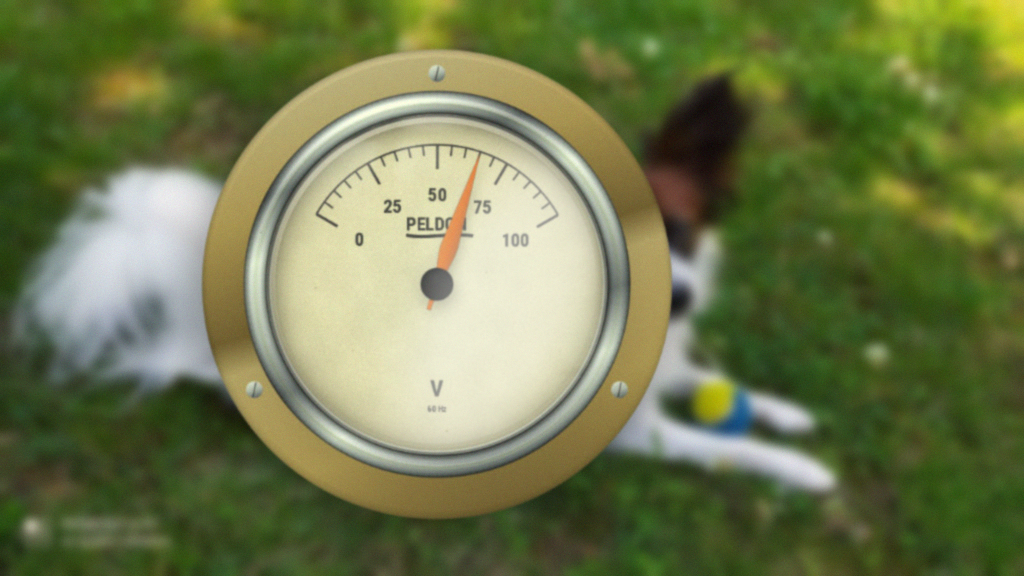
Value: 65,V
